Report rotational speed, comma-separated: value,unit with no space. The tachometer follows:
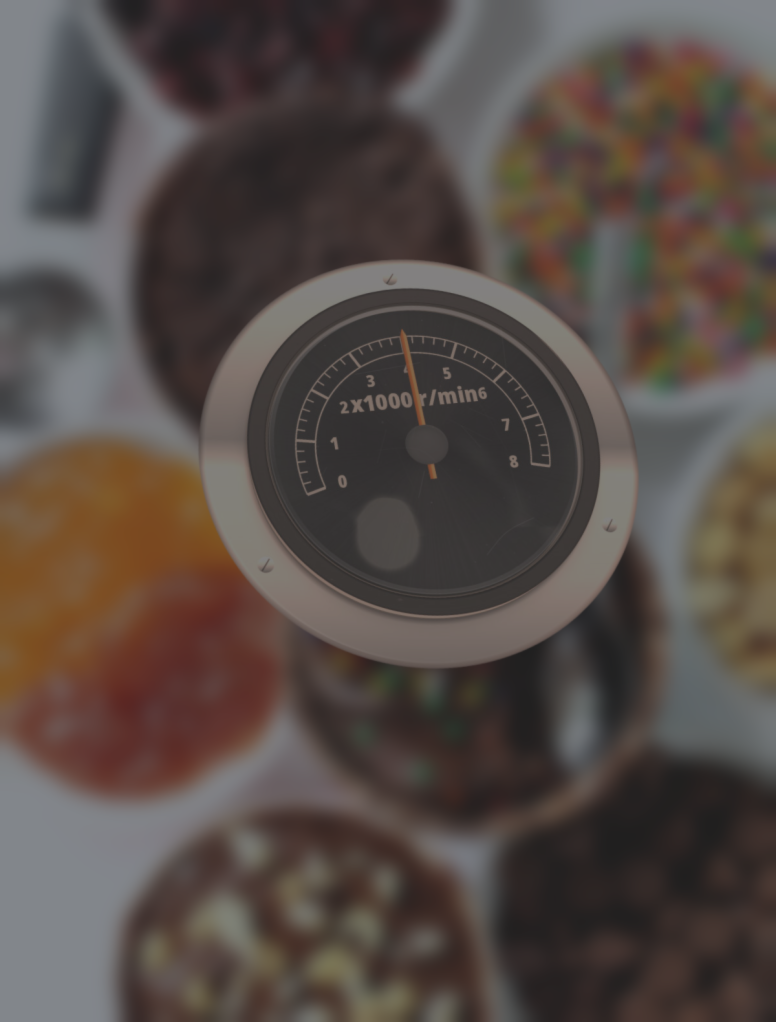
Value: 4000,rpm
